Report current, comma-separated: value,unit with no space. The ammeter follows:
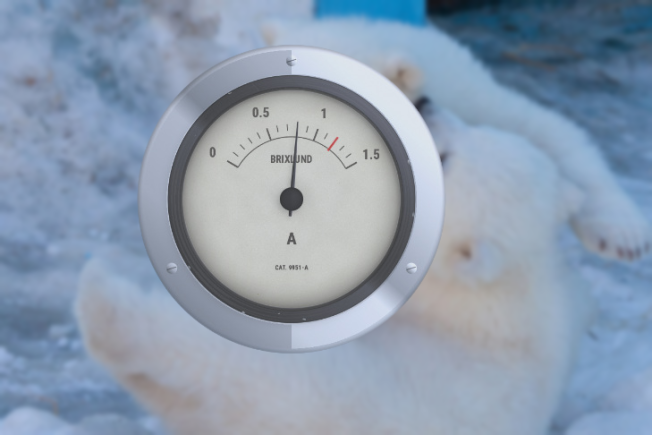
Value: 0.8,A
